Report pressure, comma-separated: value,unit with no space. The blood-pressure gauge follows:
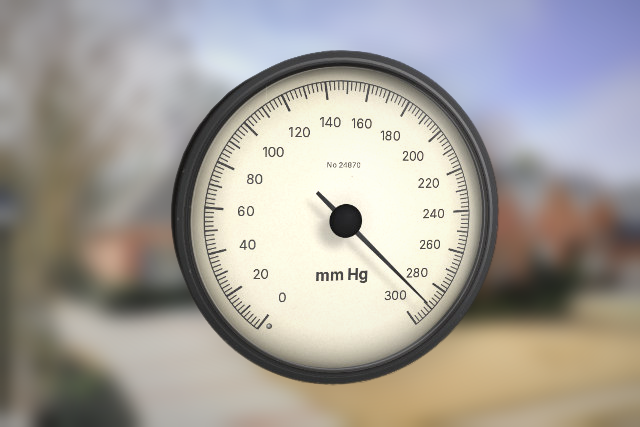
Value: 290,mmHg
